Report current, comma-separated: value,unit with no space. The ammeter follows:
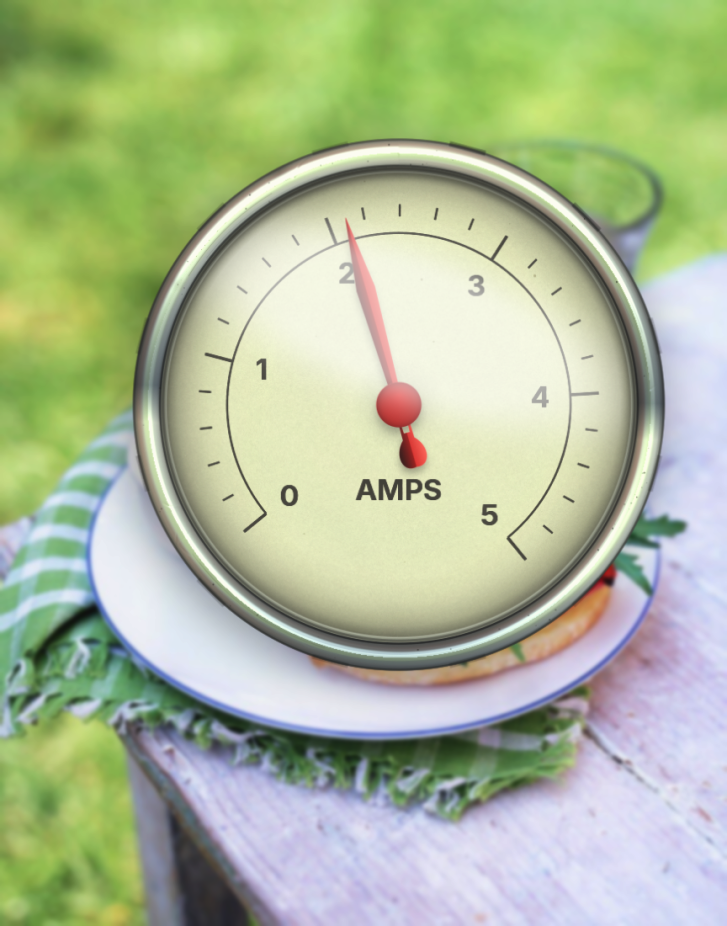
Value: 2.1,A
